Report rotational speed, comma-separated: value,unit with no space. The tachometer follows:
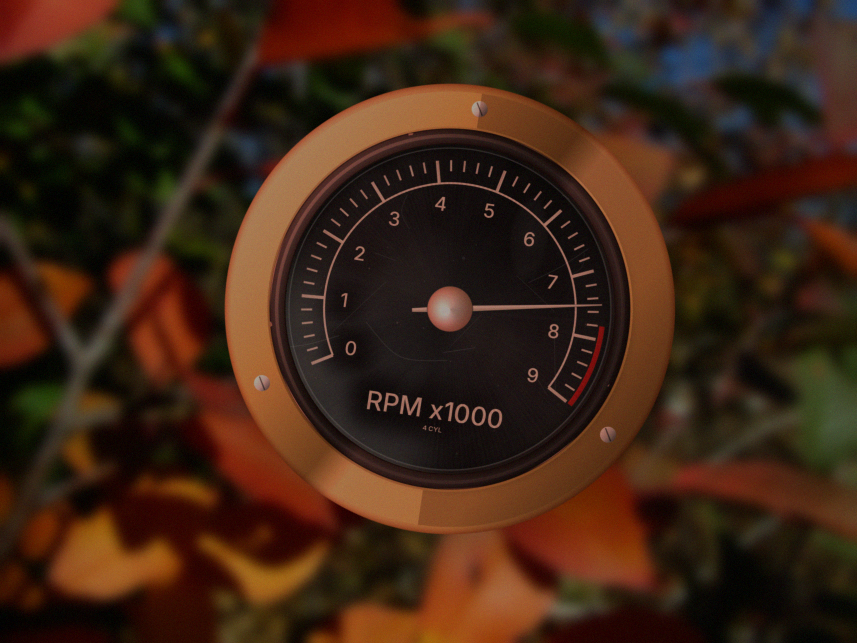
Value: 7500,rpm
